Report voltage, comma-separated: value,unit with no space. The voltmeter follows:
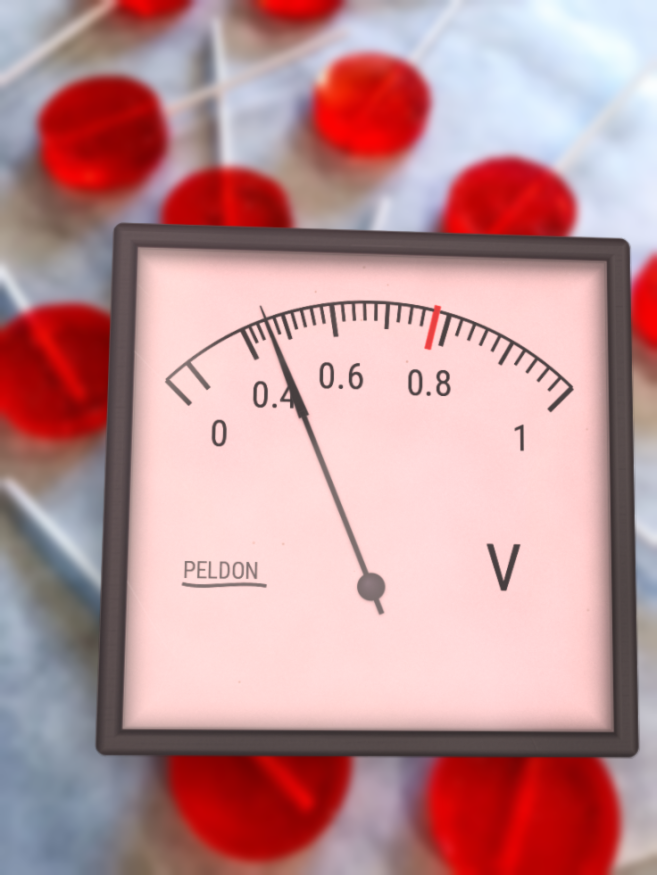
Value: 0.46,V
